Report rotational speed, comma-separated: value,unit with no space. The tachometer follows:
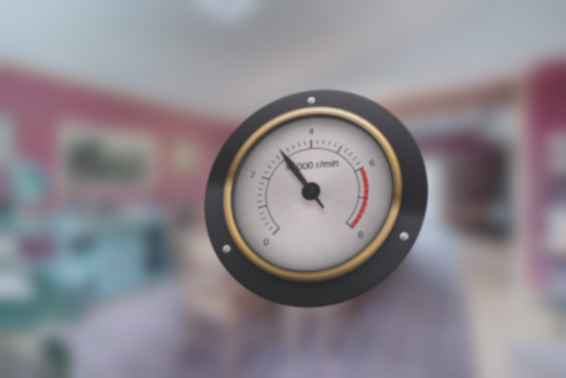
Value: 3000,rpm
